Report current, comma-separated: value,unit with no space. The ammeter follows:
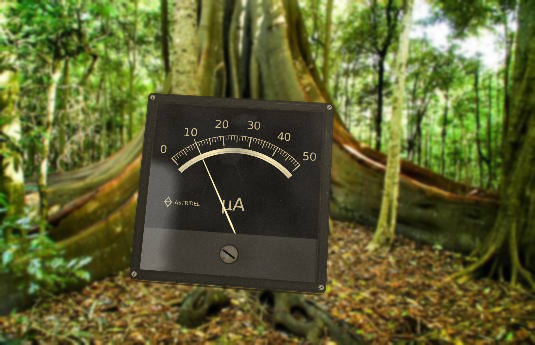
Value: 10,µA
